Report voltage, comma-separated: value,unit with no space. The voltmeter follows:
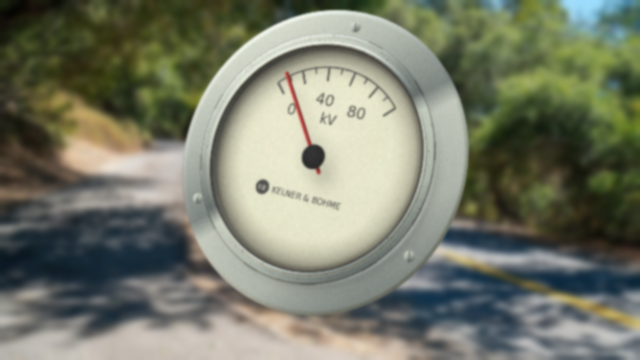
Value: 10,kV
